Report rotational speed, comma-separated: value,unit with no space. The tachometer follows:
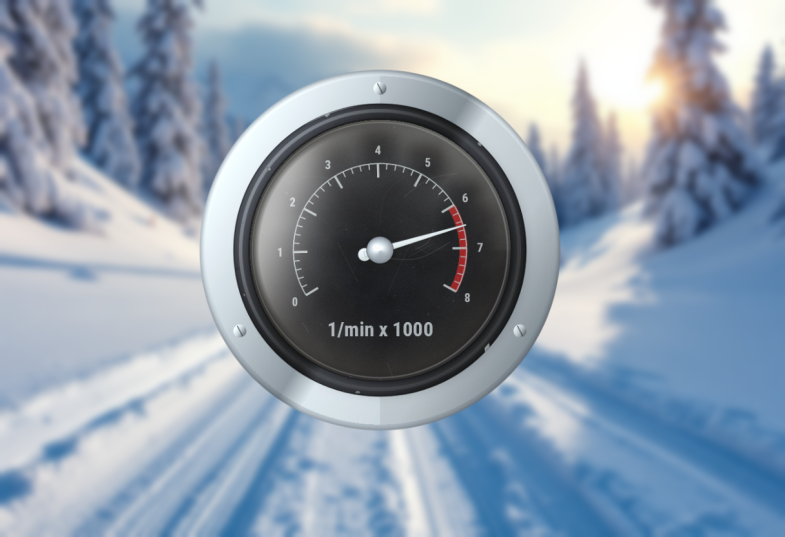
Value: 6500,rpm
